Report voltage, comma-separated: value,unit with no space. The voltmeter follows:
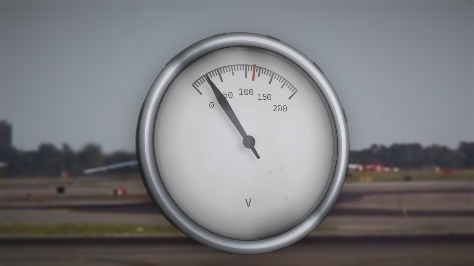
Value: 25,V
